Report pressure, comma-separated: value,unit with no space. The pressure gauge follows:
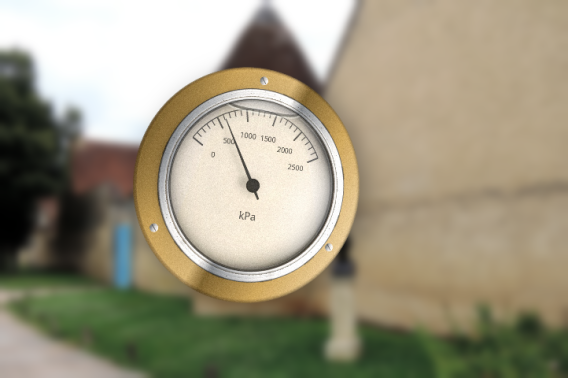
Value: 600,kPa
